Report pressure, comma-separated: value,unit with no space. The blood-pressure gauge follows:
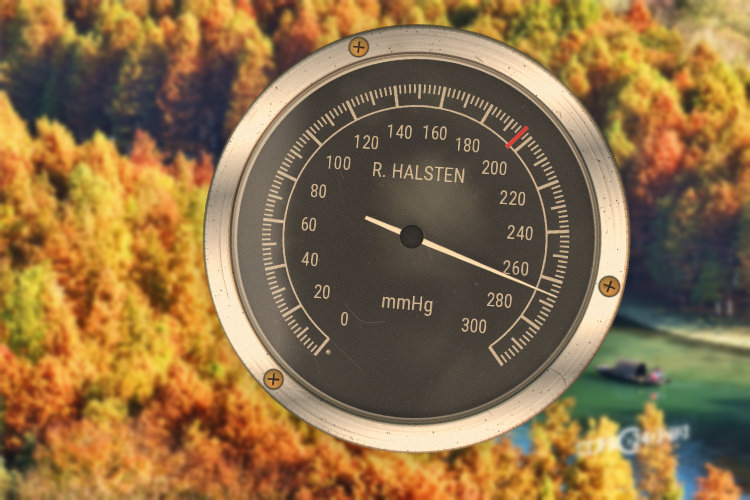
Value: 266,mmHg
